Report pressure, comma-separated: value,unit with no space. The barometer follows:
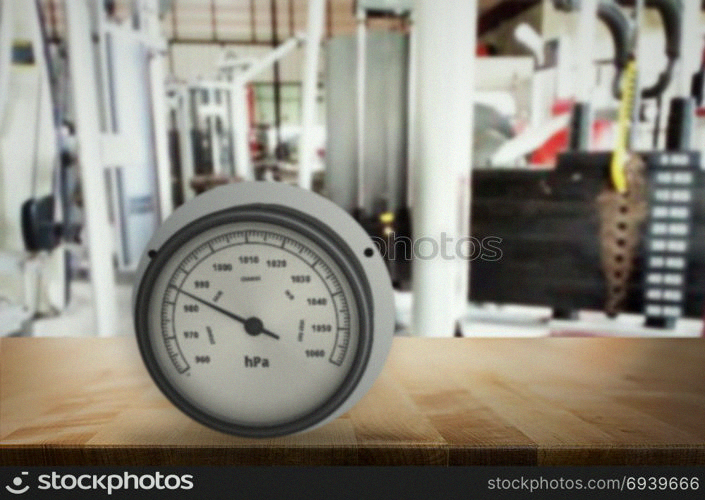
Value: 985,hPa
